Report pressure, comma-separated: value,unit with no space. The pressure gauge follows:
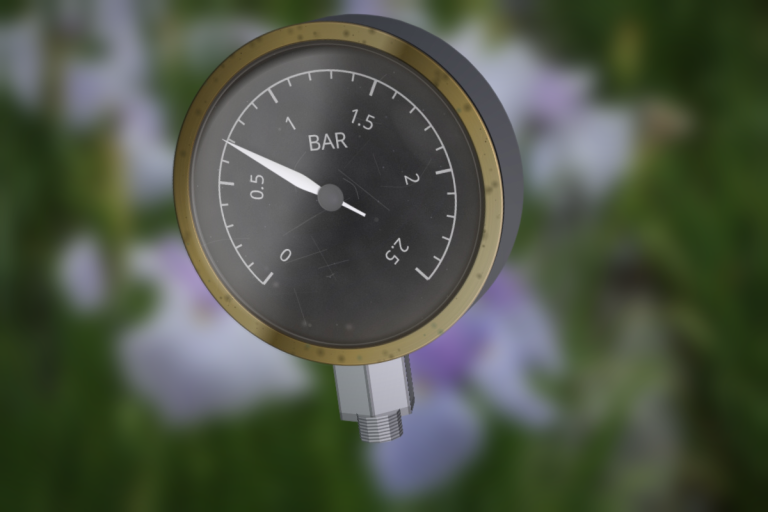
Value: 0.7,bar
